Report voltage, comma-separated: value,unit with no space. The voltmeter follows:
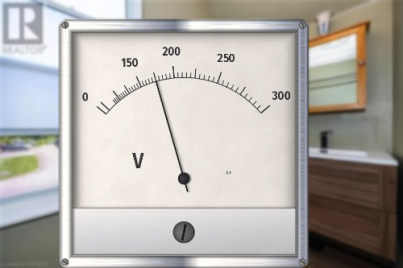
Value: 175,V
